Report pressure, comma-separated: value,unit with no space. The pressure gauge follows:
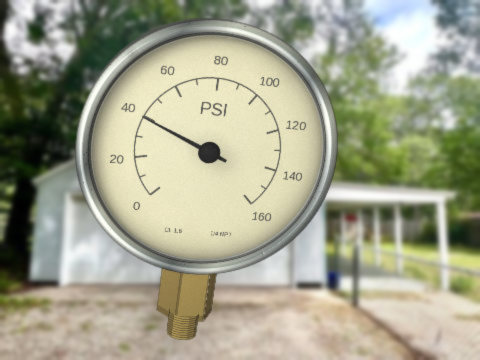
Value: 40,psi
